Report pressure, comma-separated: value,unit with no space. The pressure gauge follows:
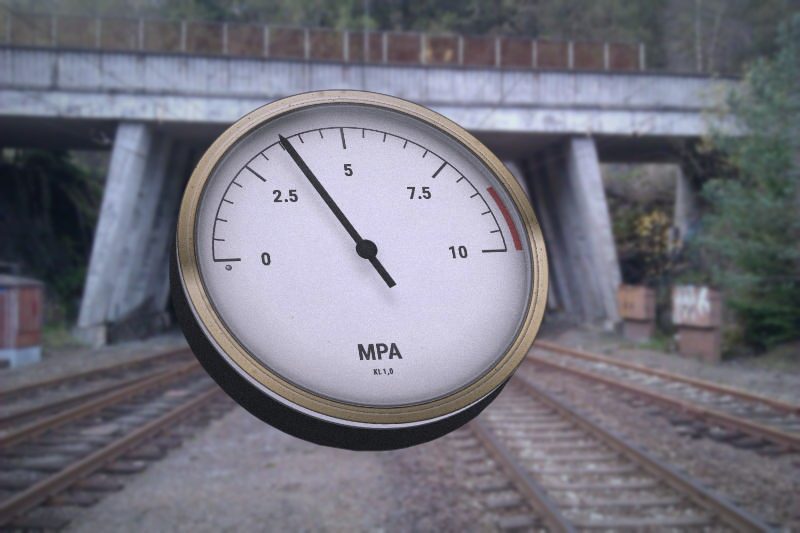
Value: 3.5,MPa
